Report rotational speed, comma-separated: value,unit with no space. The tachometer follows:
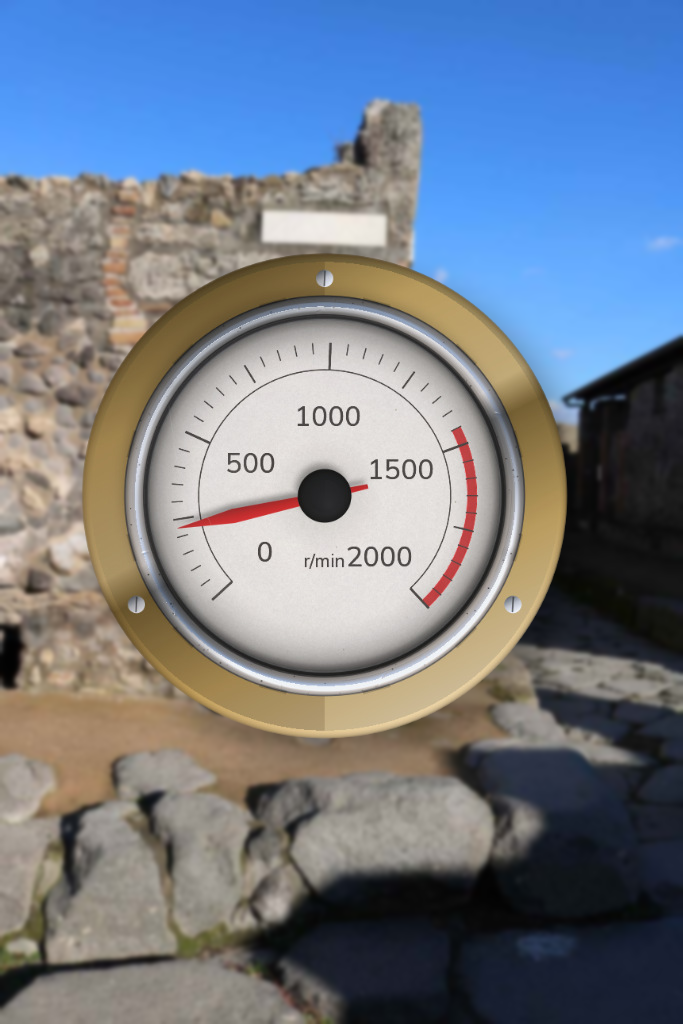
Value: 225,rpm
